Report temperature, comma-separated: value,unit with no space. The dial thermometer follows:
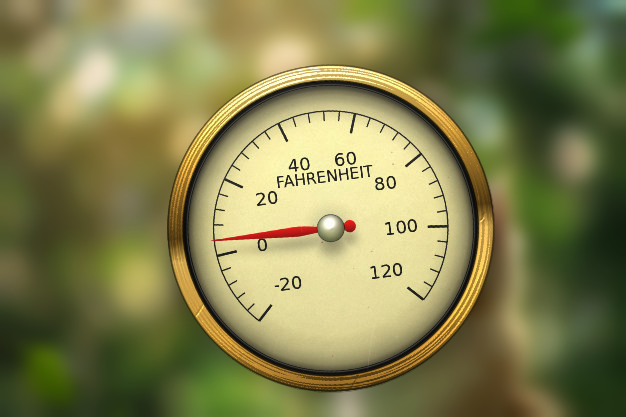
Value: 4,°F
